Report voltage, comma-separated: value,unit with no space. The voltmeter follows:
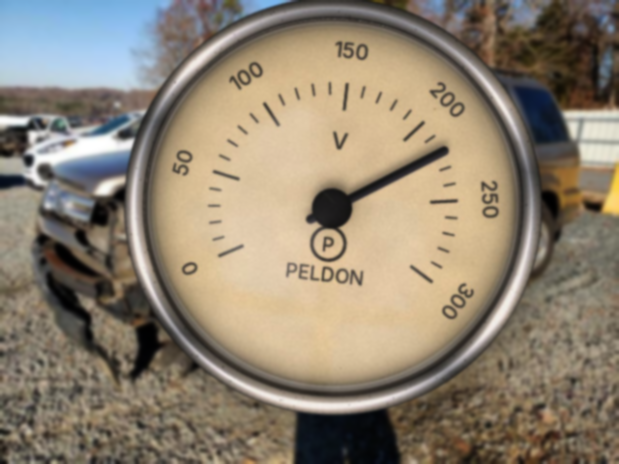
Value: 220,V
